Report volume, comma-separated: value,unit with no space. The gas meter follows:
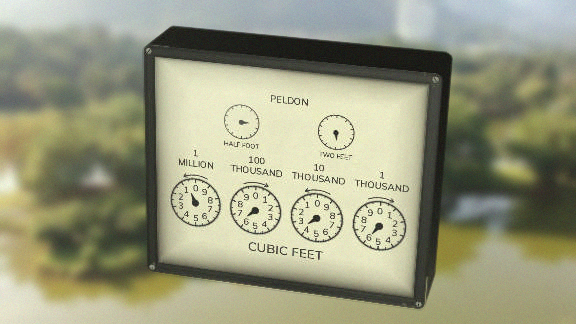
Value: 63600,ft³
